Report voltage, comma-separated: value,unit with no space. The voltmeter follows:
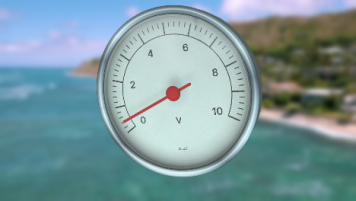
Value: 0.4,V
